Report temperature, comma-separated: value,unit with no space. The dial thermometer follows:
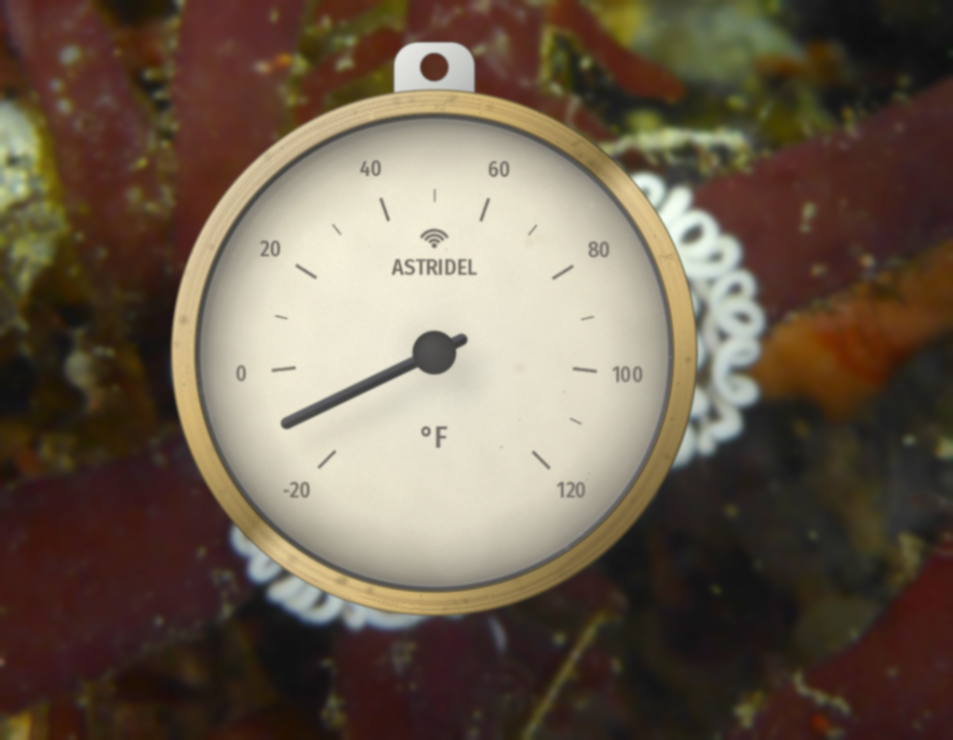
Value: -10,°F
